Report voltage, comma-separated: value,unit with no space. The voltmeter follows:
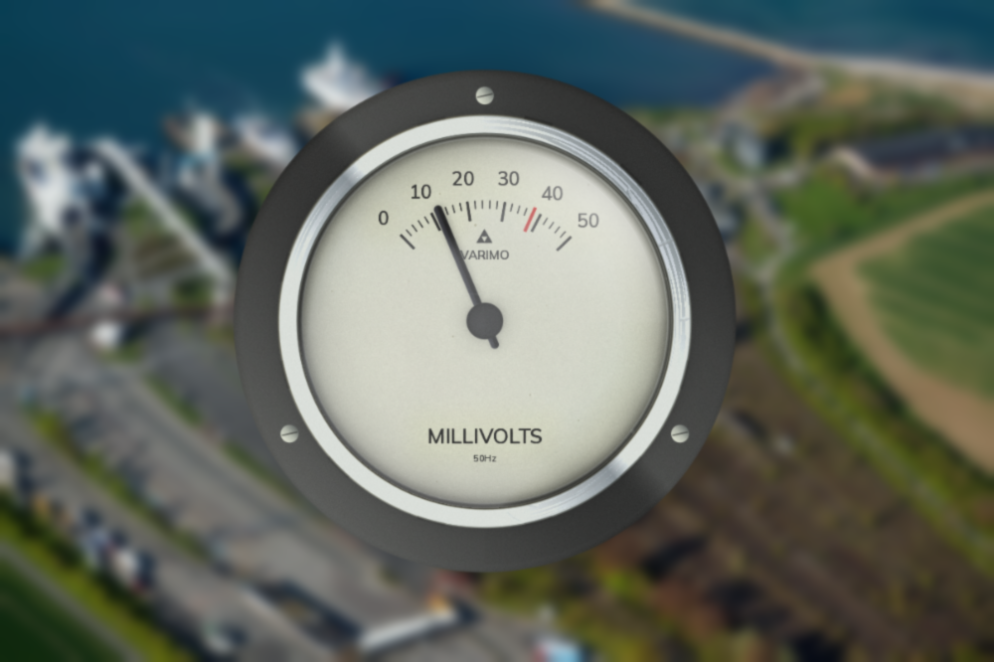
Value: 12,mV
